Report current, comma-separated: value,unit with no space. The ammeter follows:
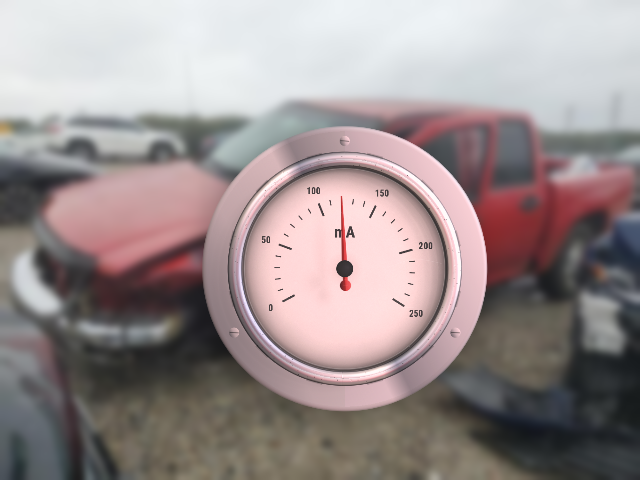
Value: 120,mA
